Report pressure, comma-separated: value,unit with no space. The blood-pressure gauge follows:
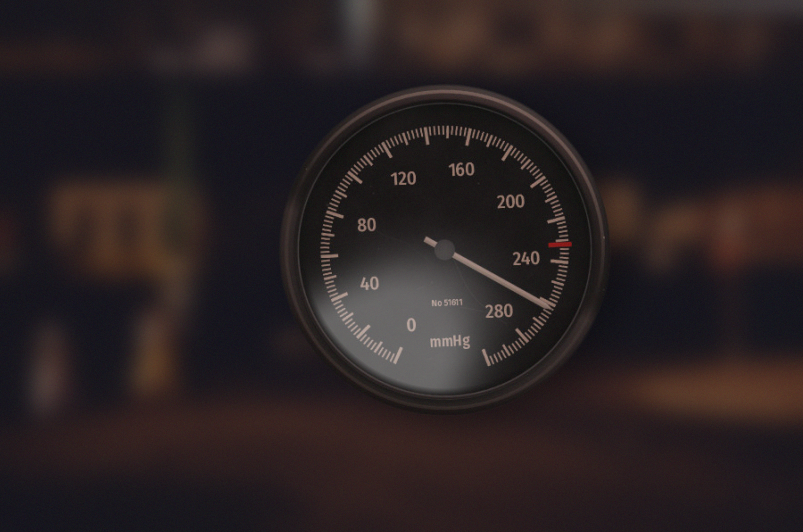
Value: 262,mmHg
